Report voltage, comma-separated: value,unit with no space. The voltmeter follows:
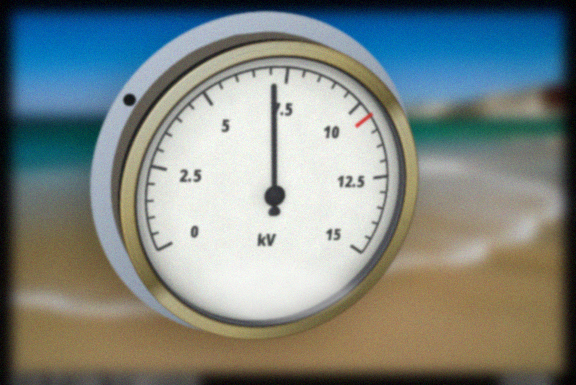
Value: 7,kV
